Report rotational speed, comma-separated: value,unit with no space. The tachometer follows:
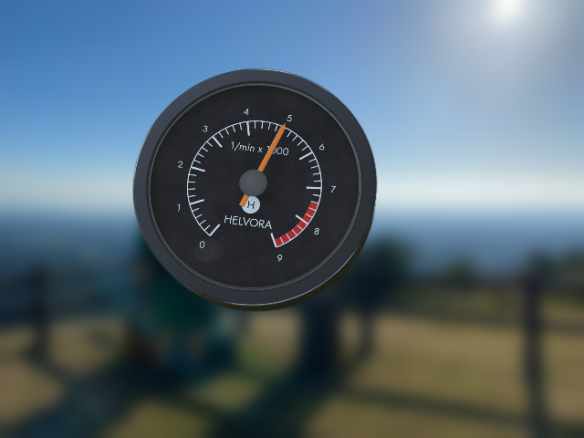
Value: 5000,rpm
